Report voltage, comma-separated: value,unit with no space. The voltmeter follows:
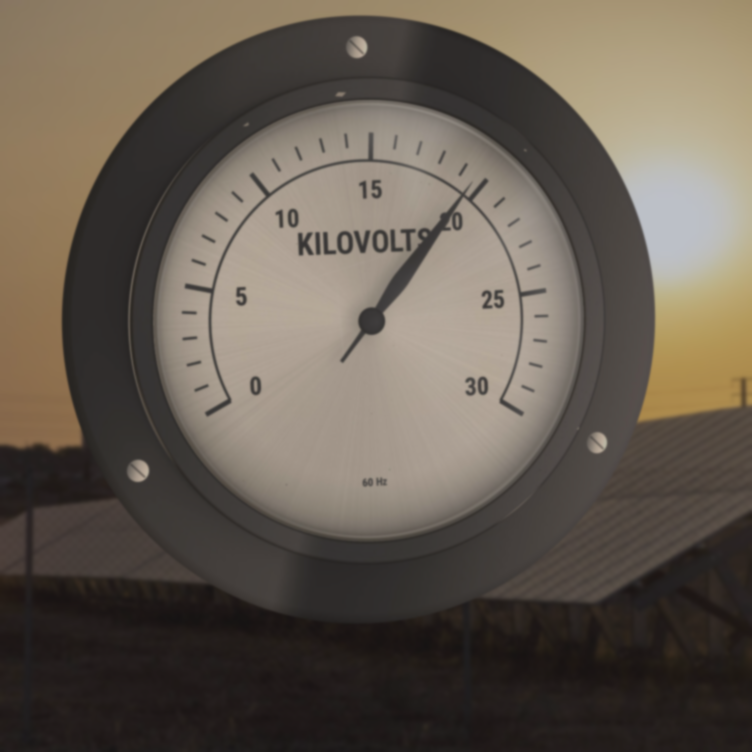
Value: 19.5,kV
